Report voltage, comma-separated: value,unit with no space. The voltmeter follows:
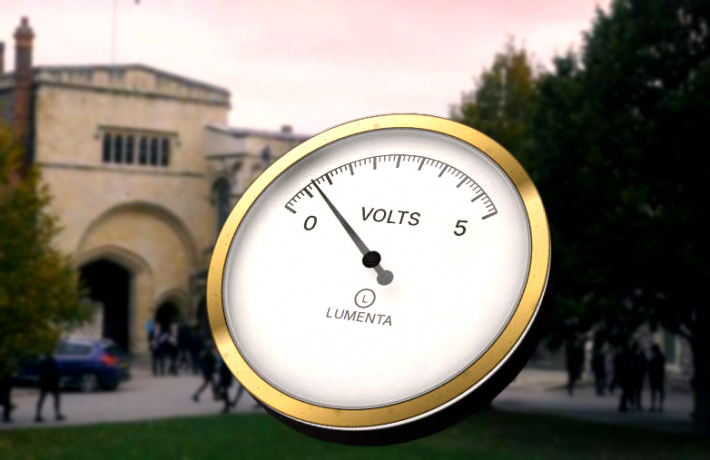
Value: 0.7,V
